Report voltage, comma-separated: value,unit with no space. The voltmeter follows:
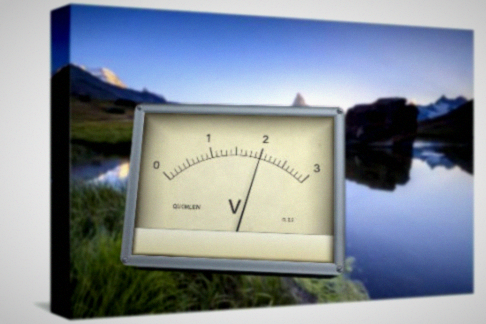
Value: 2,V
